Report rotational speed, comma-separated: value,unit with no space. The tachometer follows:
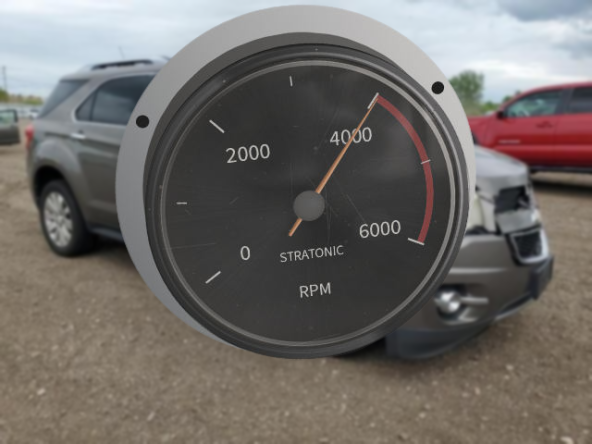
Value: 4000,rpm
